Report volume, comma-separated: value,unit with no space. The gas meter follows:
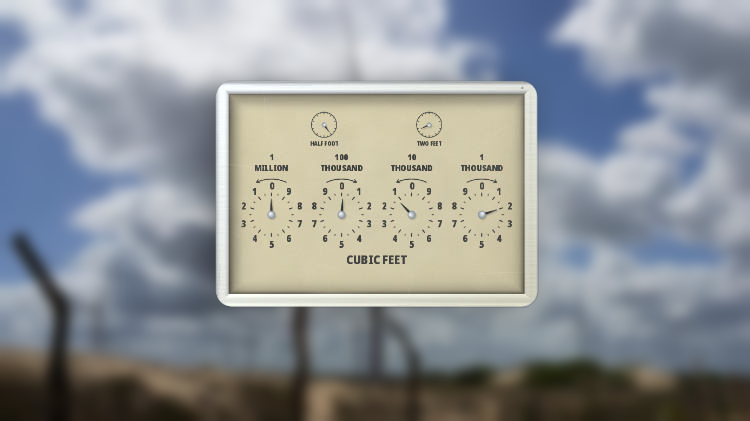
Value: 1200,ft³
